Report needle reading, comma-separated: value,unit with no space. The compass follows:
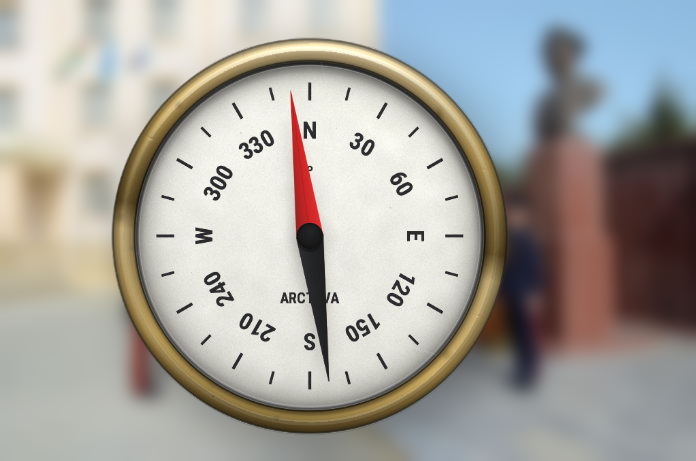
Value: 352.5,°
